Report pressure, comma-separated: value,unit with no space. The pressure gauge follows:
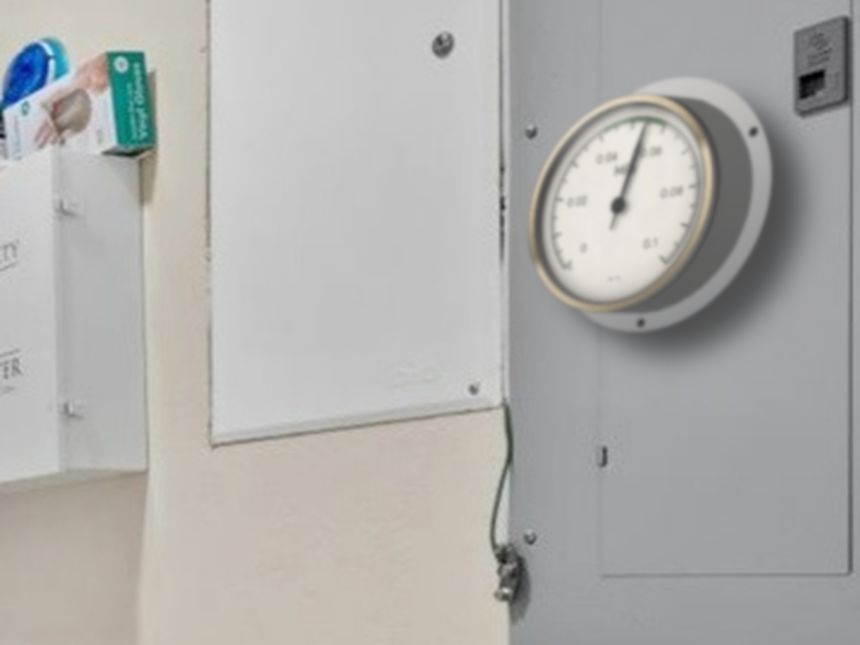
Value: 0.055,MPa
